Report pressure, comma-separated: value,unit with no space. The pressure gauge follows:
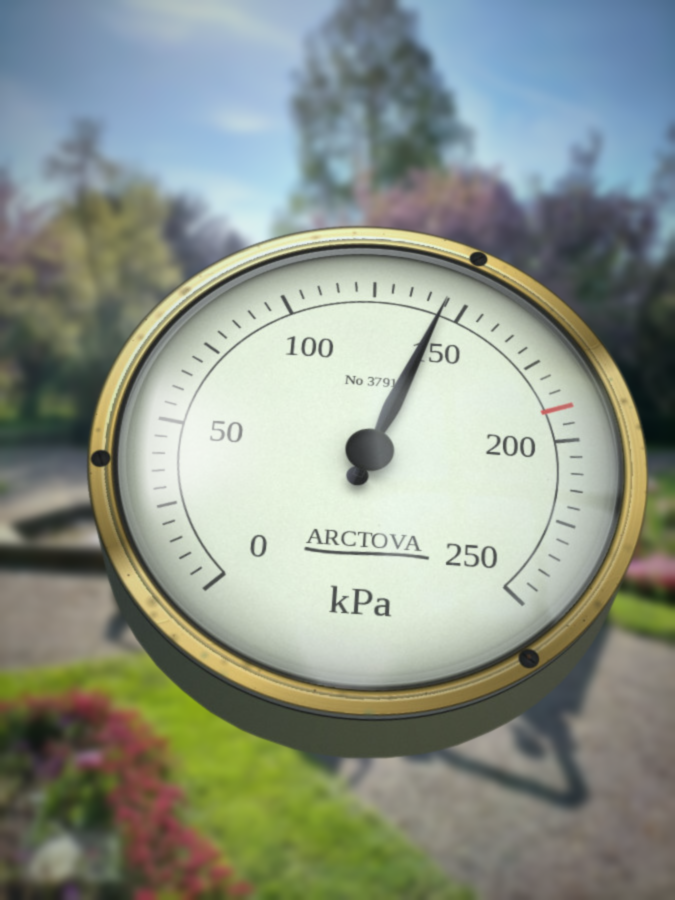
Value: 145,kPa
